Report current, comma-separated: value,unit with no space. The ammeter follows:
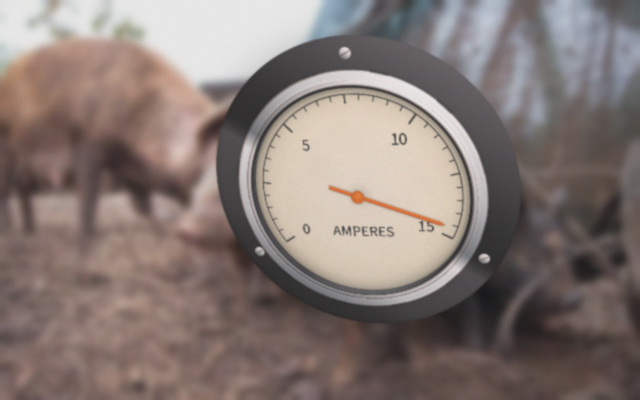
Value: 14.5,A
